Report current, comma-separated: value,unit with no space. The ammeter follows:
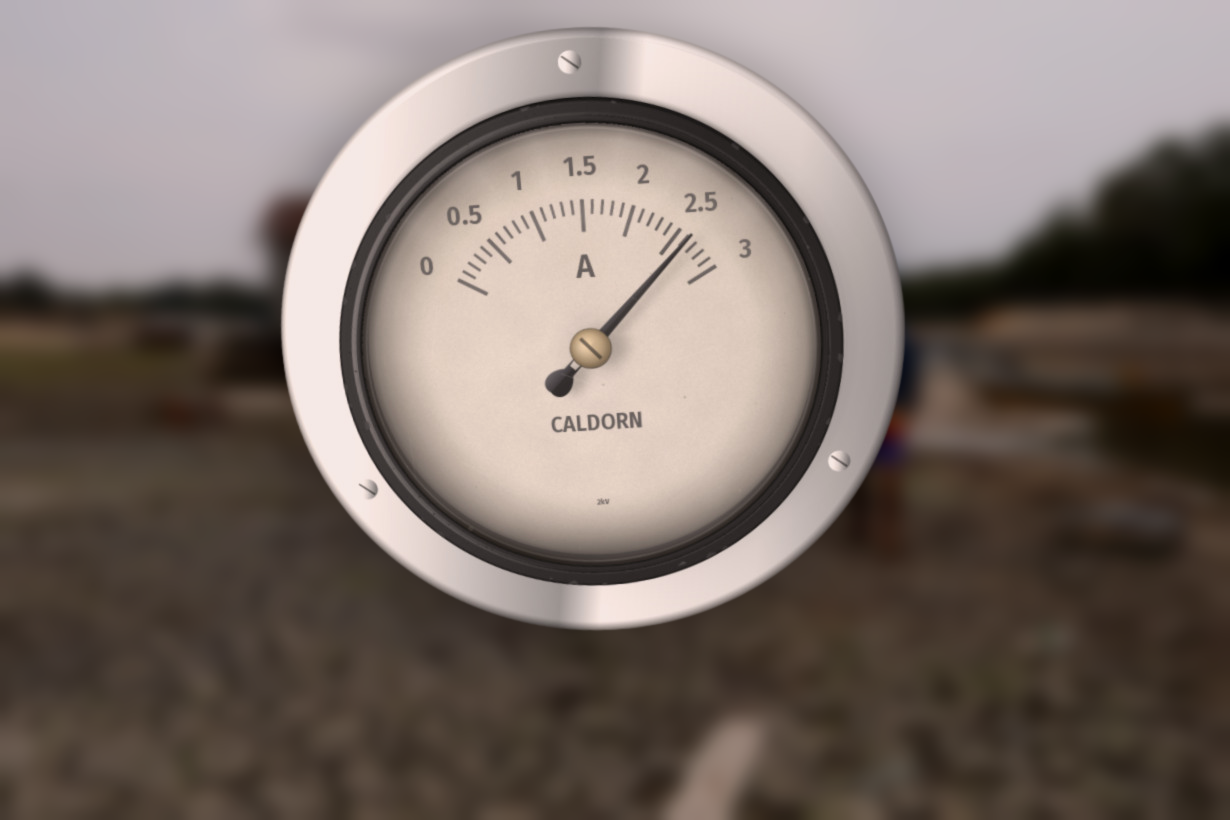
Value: 2.6,A
